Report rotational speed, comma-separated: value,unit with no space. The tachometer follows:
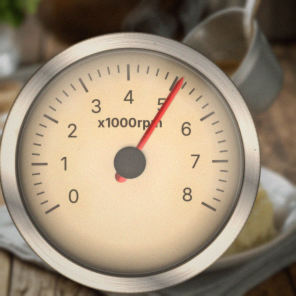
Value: 5100,rpm
